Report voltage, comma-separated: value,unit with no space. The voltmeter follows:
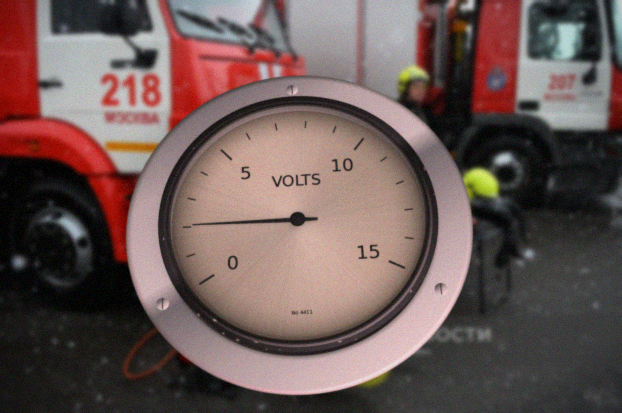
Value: 2,V
